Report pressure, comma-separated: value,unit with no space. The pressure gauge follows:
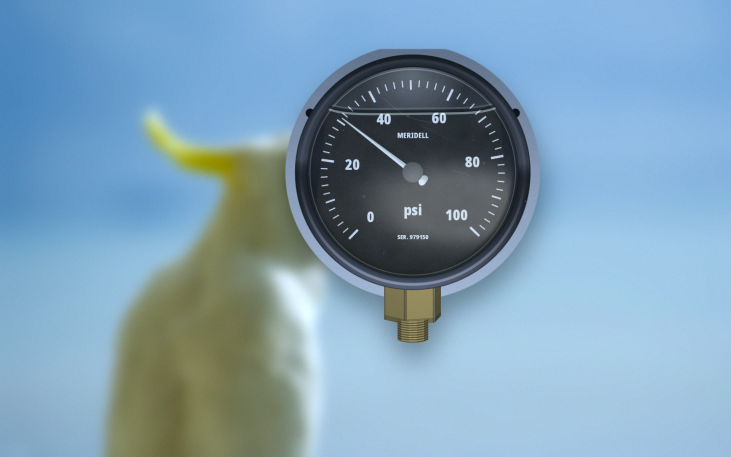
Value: 31,psi
